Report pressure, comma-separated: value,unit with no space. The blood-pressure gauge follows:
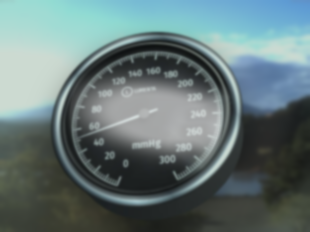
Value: 50,mmHg
